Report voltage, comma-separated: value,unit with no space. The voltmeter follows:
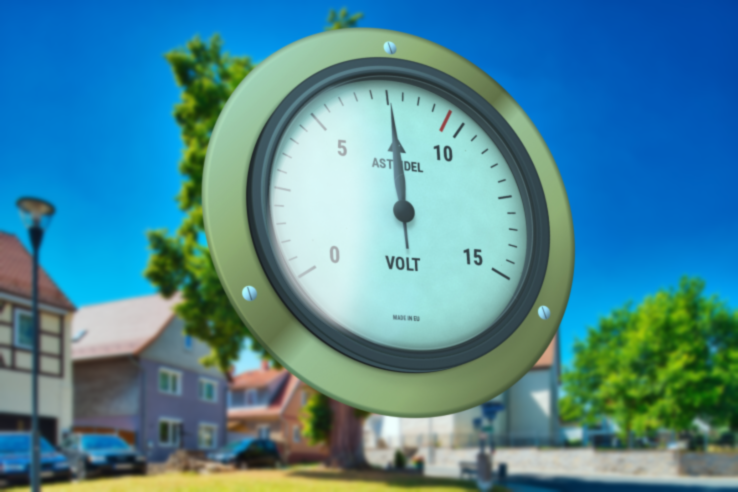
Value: 7.5,V
